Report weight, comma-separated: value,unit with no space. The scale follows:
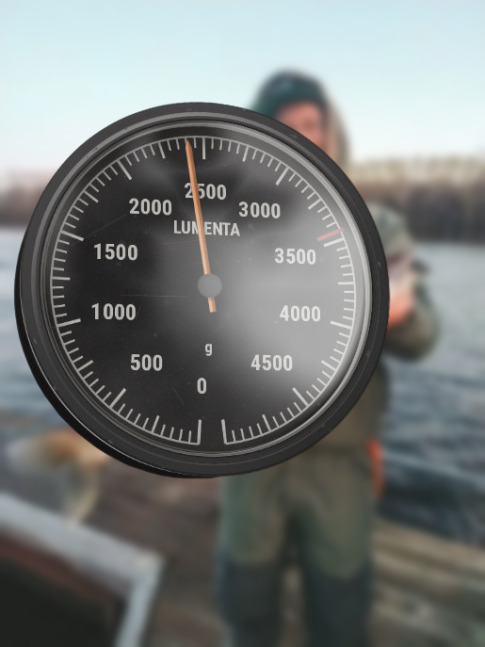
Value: 2400,g
